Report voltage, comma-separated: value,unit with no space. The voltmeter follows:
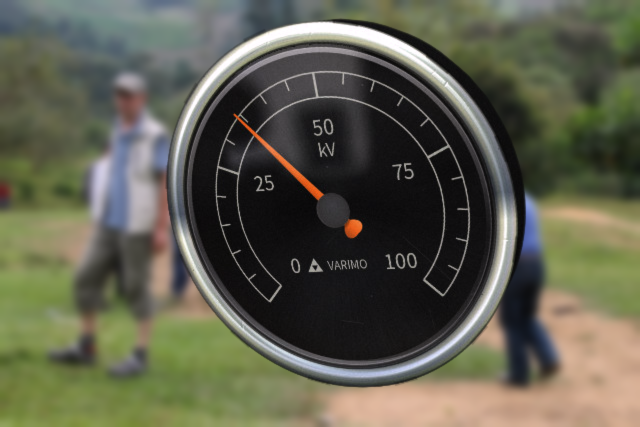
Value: 35,kV
